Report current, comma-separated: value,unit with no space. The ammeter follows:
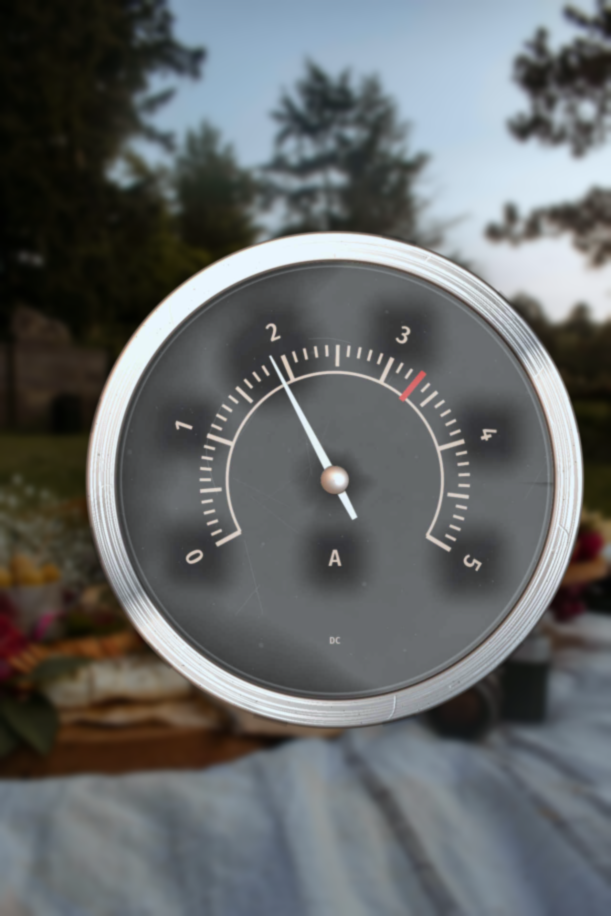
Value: 1.9,A
